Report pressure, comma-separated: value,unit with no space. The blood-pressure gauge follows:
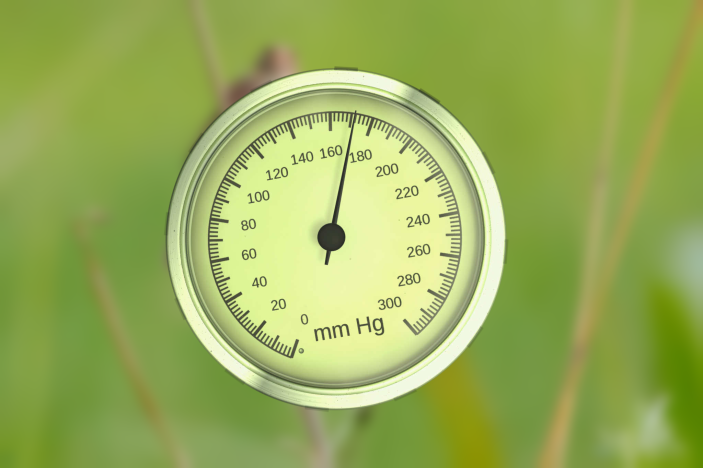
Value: 172,mmHg
